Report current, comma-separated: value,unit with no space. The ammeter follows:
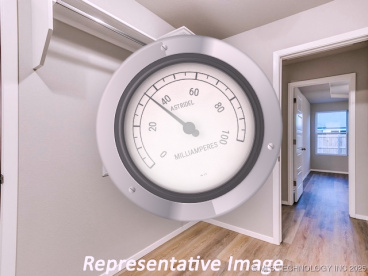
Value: 35,mA
